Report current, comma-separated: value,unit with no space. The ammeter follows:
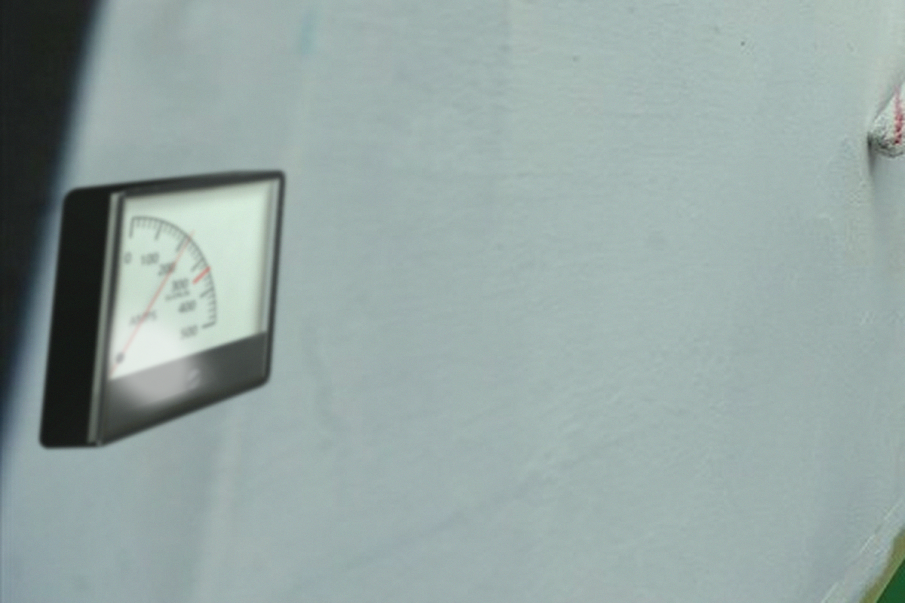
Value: 200,A
